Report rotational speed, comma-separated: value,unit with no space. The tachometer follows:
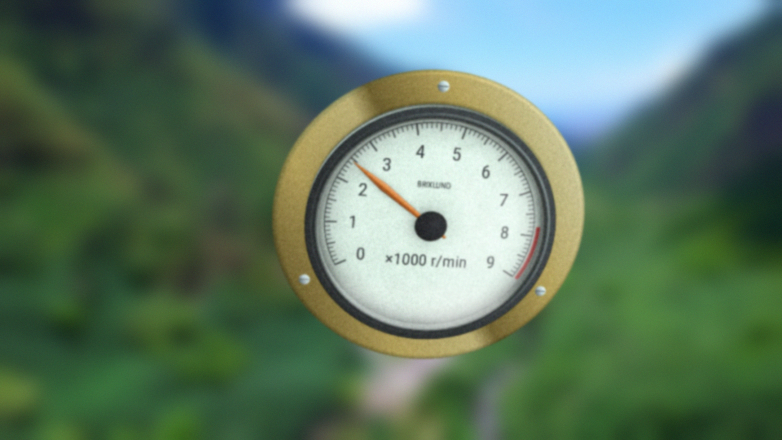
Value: 2500,rpm
